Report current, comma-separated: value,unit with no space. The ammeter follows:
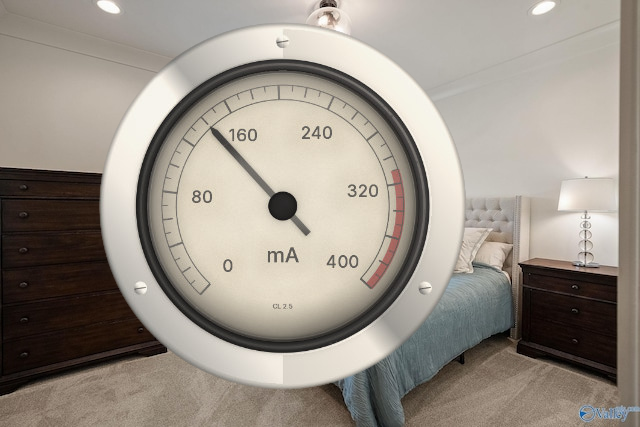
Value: 140,mA
